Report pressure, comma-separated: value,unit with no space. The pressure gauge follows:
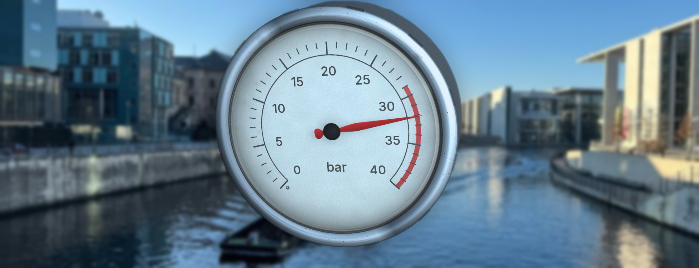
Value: 32,bar
